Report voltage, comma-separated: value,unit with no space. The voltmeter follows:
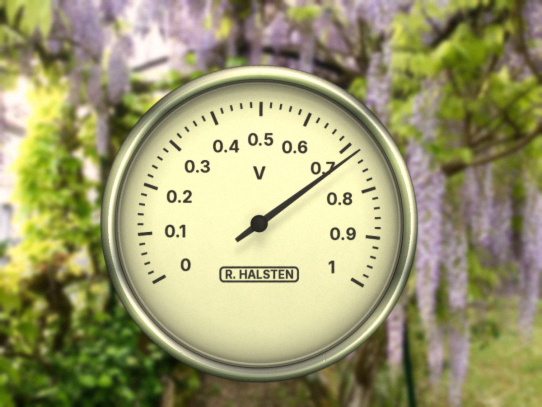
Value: 0.72,V
